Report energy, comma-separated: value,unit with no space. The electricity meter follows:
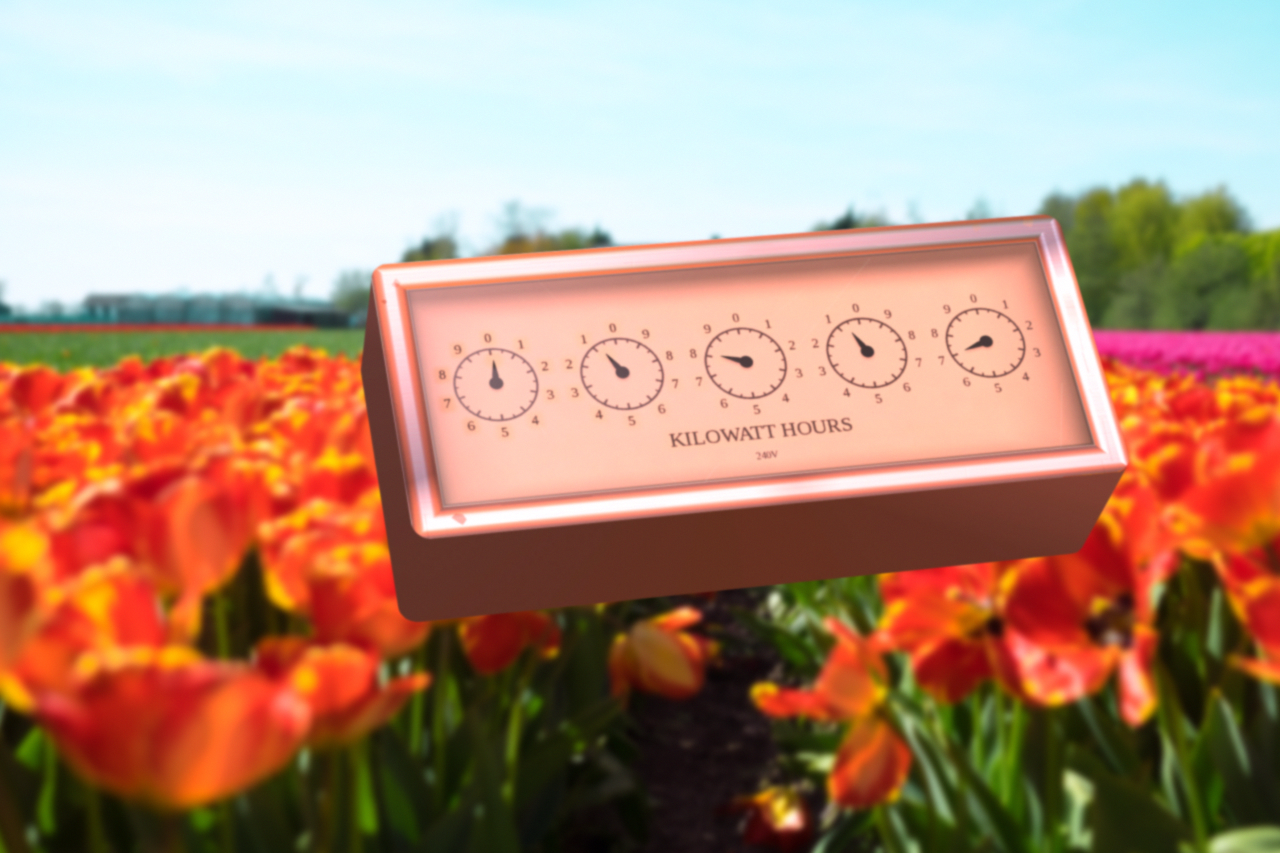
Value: 807,kWh
